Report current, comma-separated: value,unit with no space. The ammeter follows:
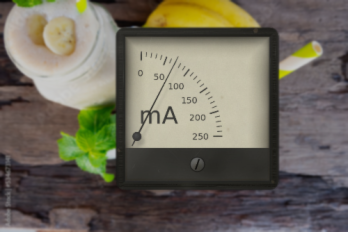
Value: 70,mA
